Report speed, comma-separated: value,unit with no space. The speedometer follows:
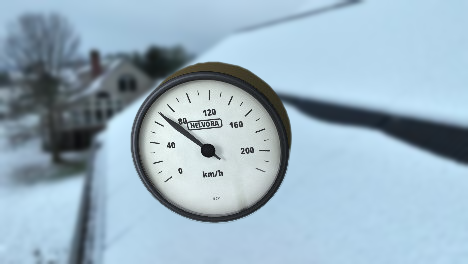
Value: 70,km/h
